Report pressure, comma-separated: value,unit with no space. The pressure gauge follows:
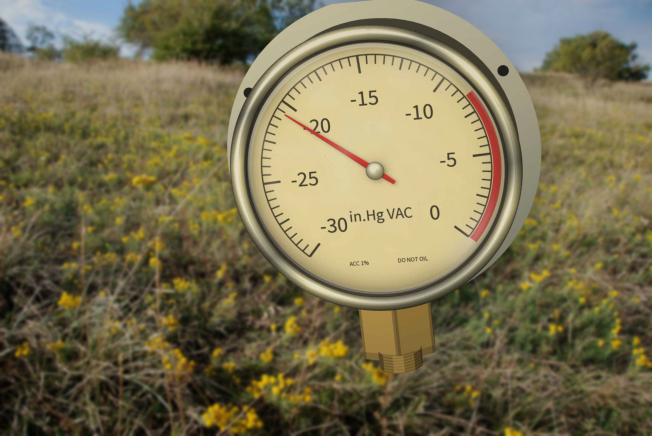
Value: -20.5,inHg
